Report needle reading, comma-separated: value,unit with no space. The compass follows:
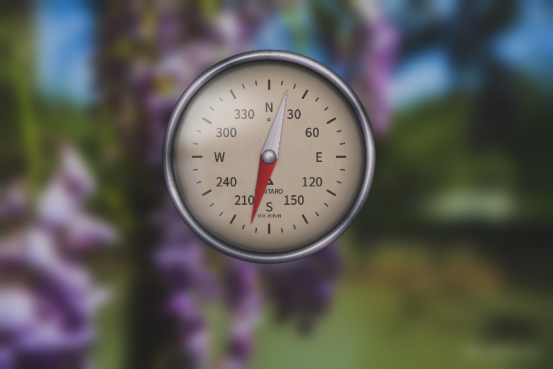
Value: 195,°
